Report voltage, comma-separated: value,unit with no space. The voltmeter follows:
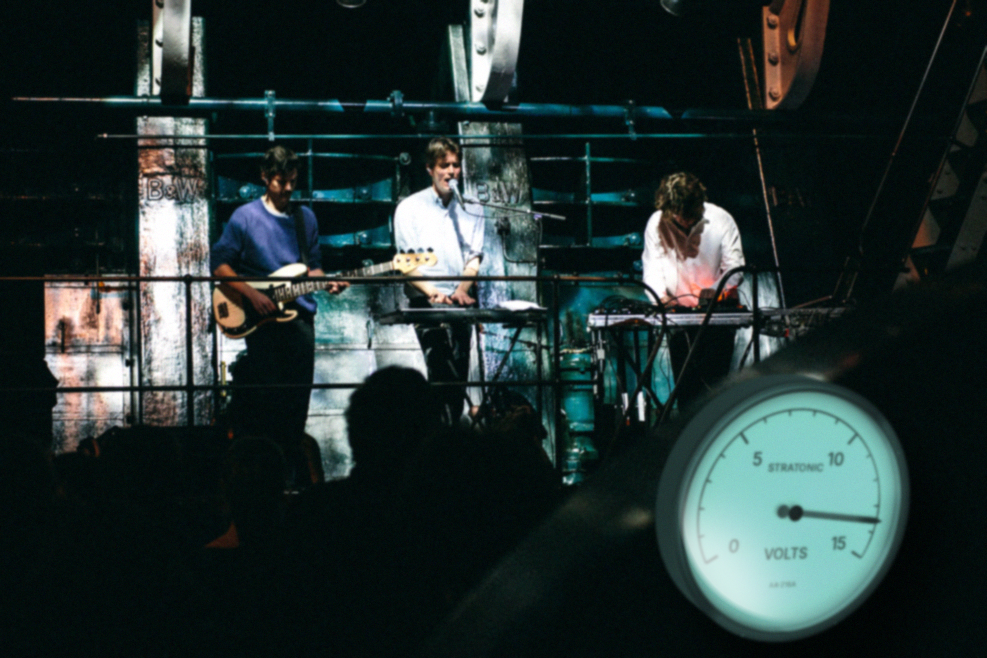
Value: 13.5,V
